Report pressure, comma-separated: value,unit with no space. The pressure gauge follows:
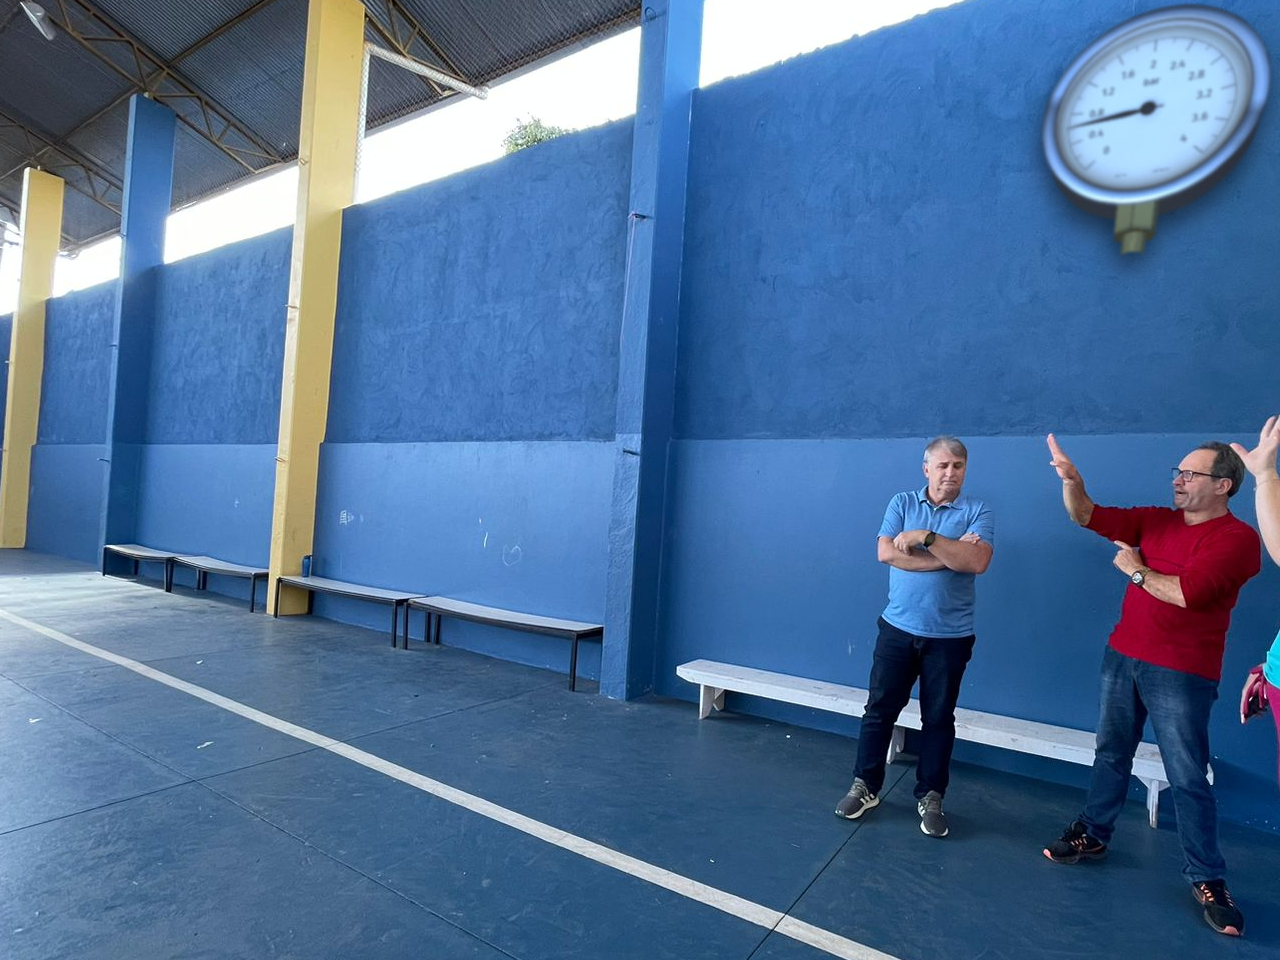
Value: 0.6,bar
